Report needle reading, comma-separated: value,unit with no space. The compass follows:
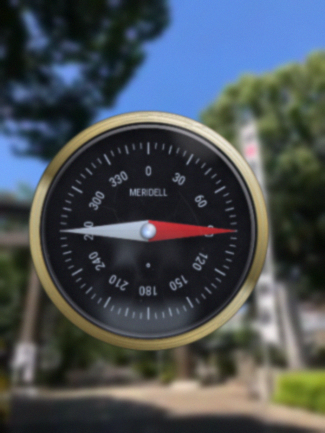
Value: 90,°
